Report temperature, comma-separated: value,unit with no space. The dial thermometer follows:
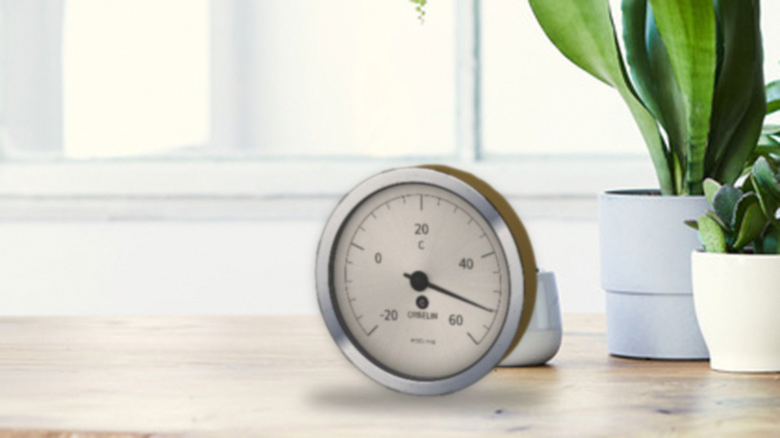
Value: 52,°C
